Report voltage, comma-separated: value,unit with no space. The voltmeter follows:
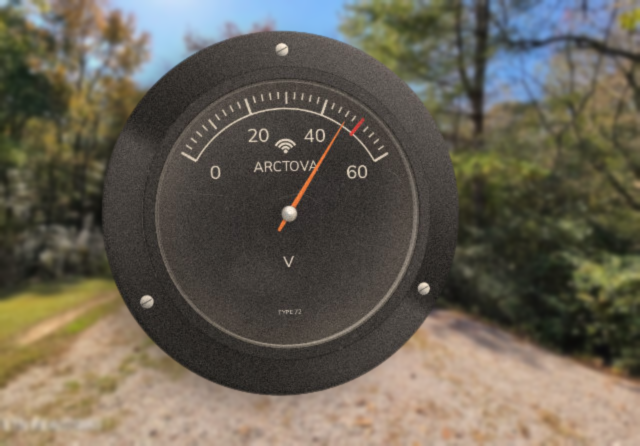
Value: 46,V
